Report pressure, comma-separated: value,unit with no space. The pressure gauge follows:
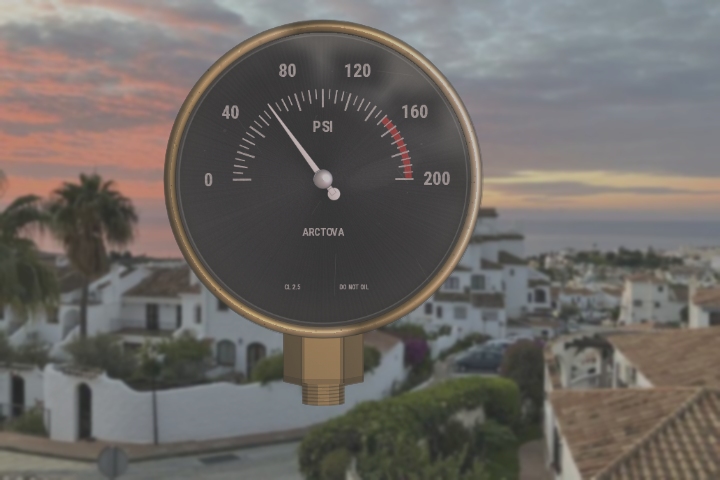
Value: 60,psi
